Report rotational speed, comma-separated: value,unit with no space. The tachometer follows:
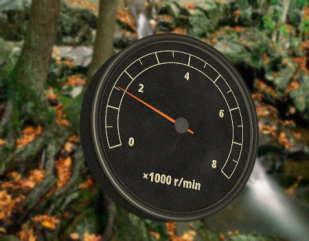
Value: 1500,rpm
